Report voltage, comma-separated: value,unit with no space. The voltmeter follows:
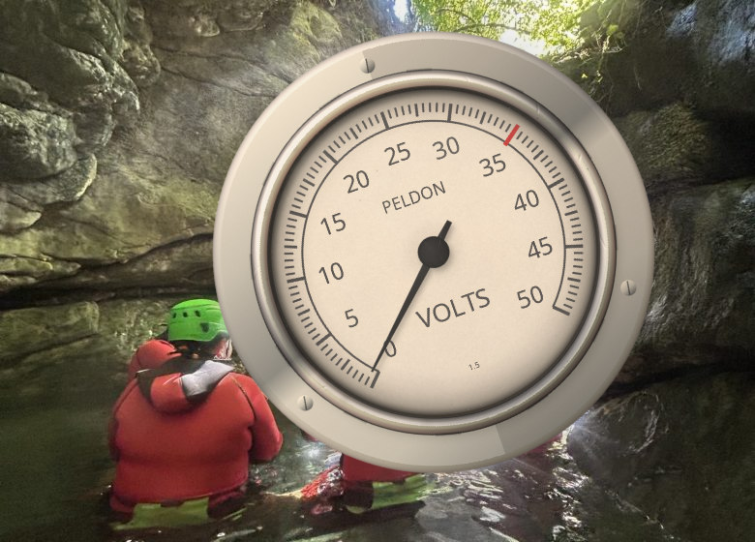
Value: 0.5,V
